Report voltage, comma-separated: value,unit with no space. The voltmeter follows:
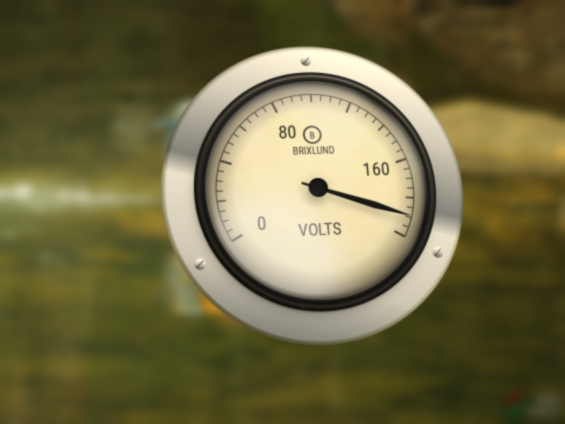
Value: 190,V
